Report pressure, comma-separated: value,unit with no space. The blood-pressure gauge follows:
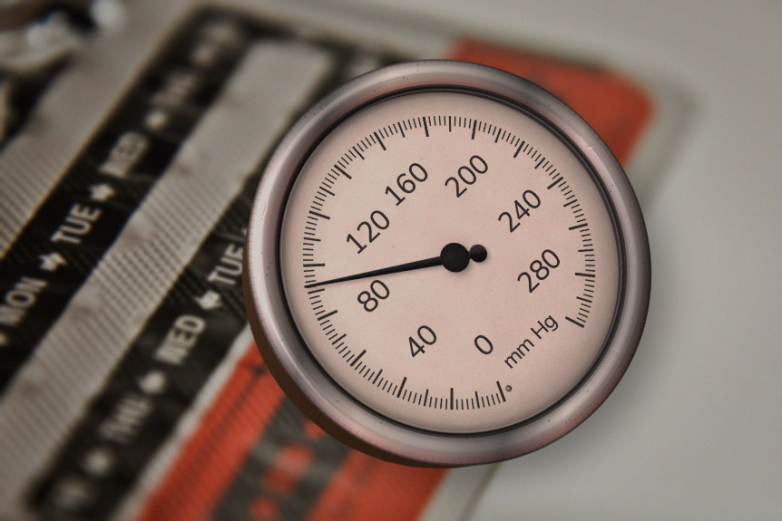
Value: 92,mmHg
